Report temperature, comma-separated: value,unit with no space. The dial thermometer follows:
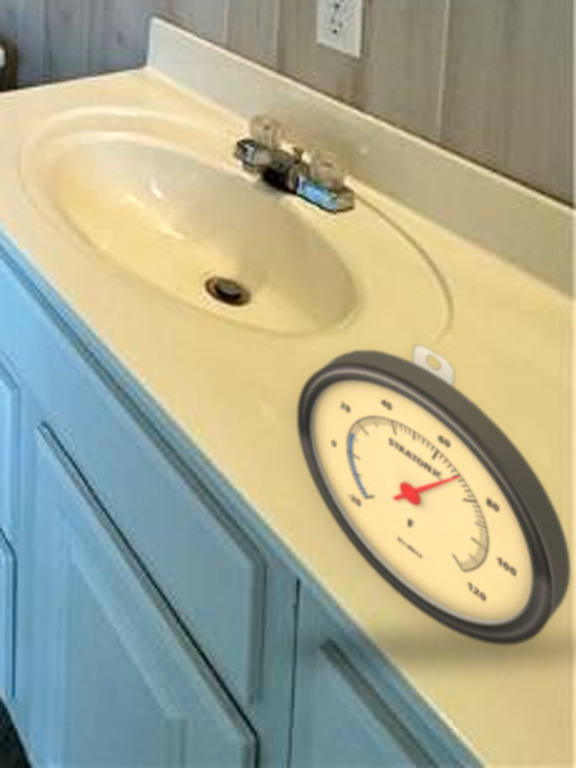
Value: 70,°F
